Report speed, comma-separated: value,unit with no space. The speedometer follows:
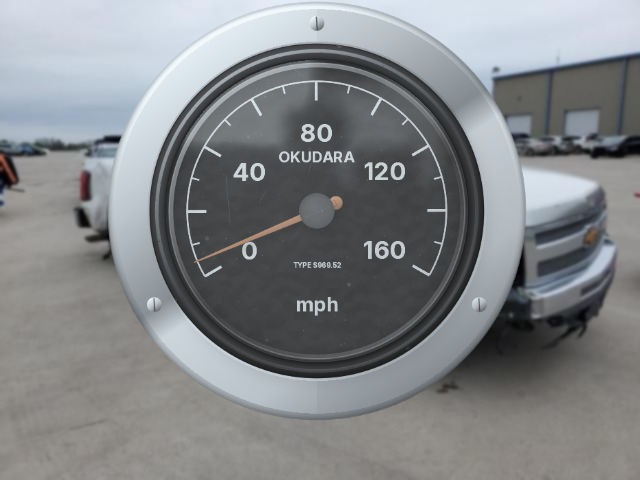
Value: 5,mph
